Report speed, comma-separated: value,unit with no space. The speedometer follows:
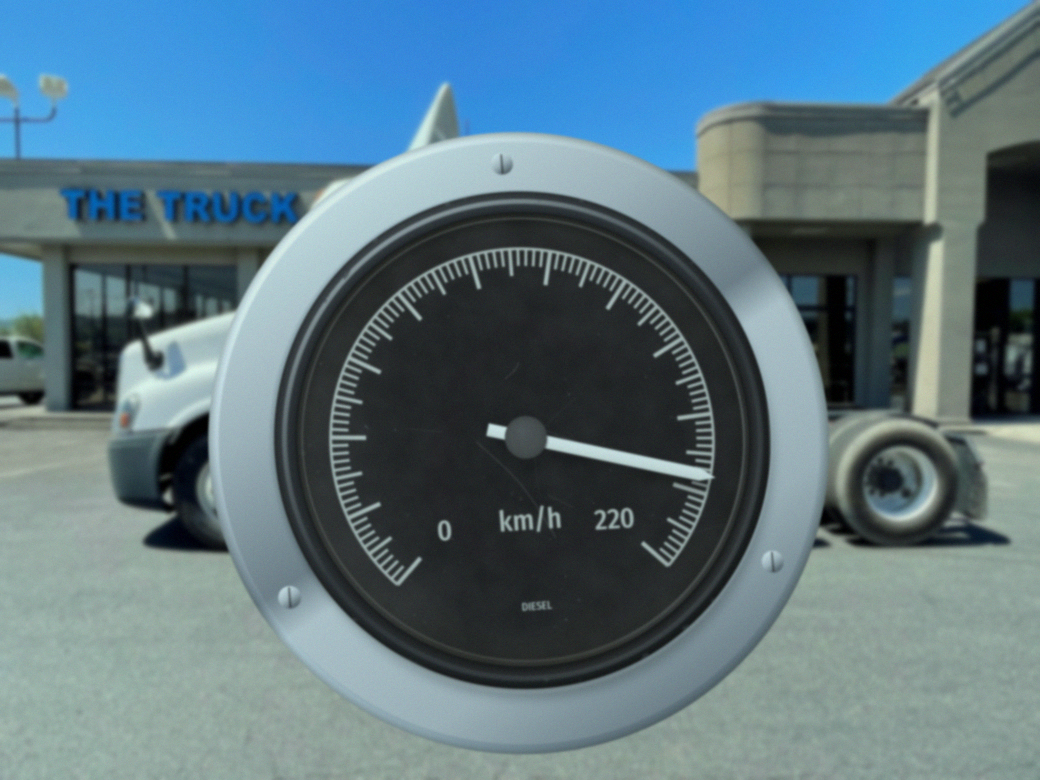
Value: 196,km/h
